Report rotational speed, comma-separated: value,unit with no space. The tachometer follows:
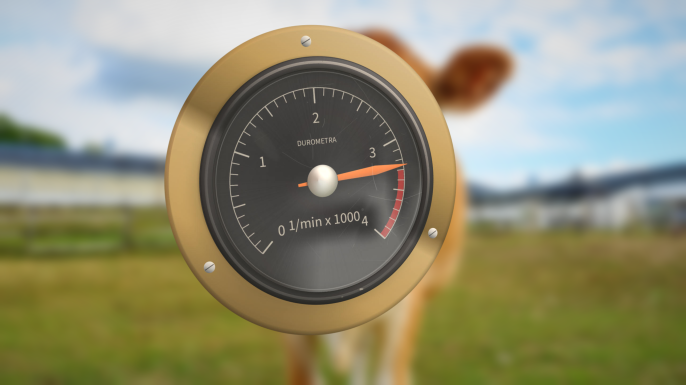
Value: 3250,rpm
